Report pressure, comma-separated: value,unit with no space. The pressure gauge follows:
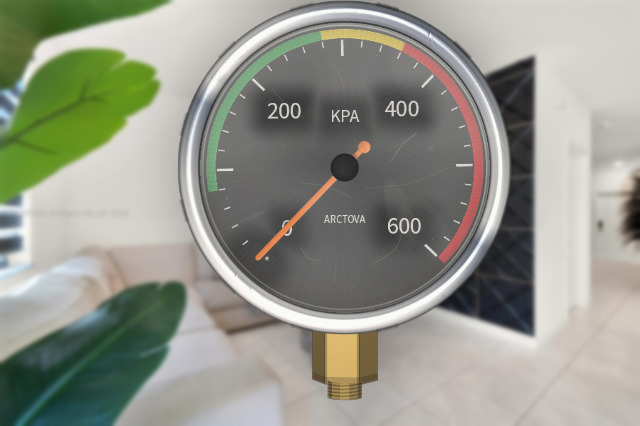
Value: 0,kPa
